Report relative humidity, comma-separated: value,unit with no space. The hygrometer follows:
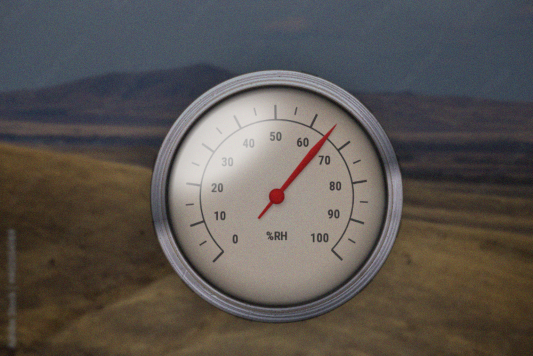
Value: 65,%
